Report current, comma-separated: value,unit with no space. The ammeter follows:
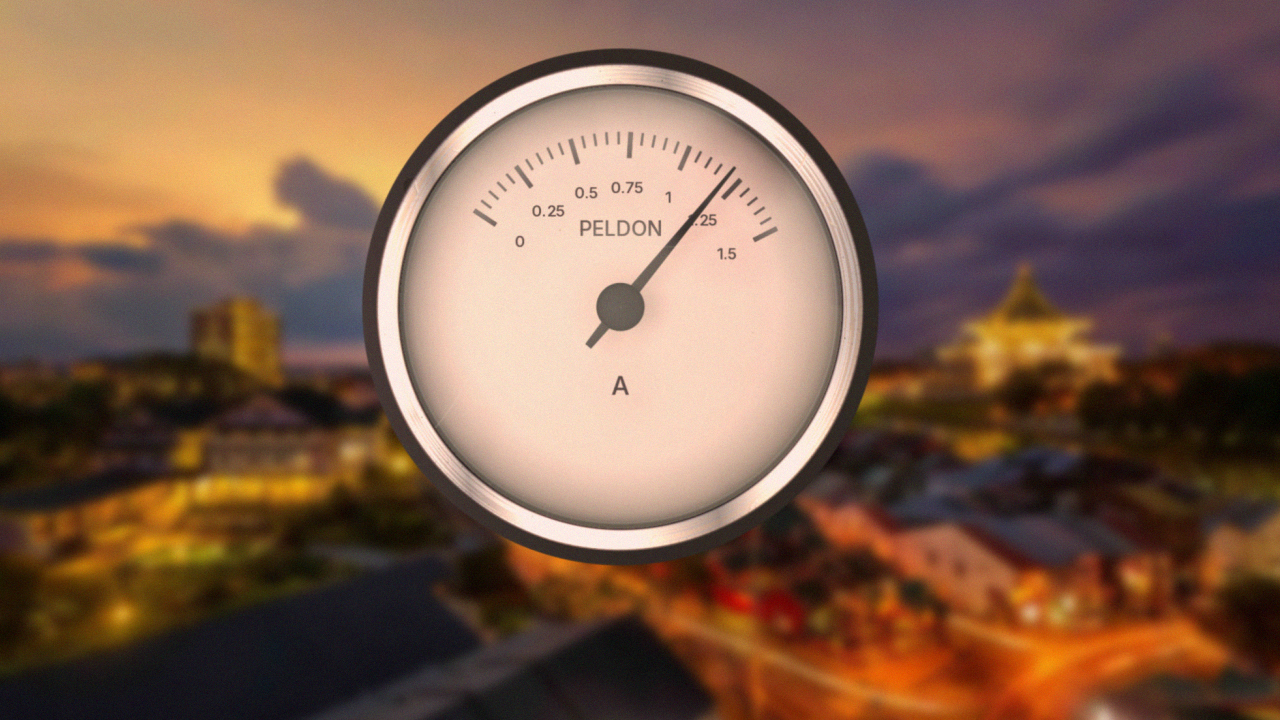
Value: 1.2,A
